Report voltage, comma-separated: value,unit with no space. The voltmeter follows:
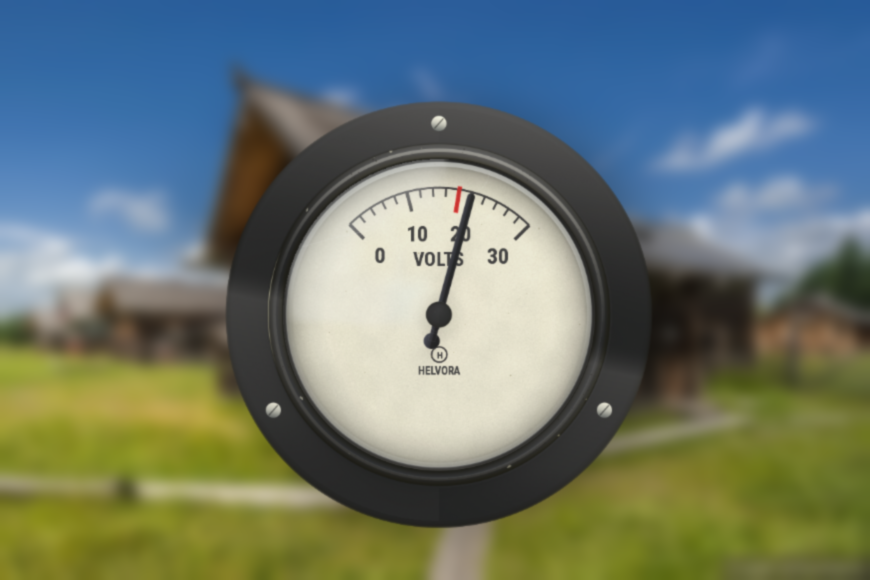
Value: 20,V
